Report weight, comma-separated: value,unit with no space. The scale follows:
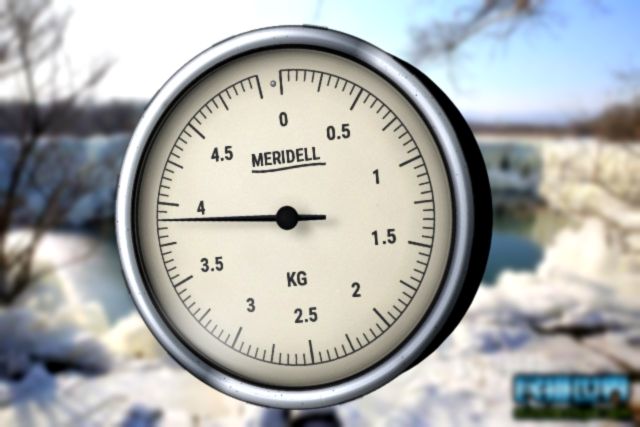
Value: 3.9,kg
